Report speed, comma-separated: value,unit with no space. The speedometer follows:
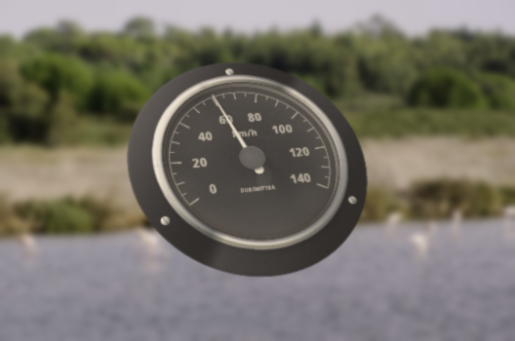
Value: 60,km/h
